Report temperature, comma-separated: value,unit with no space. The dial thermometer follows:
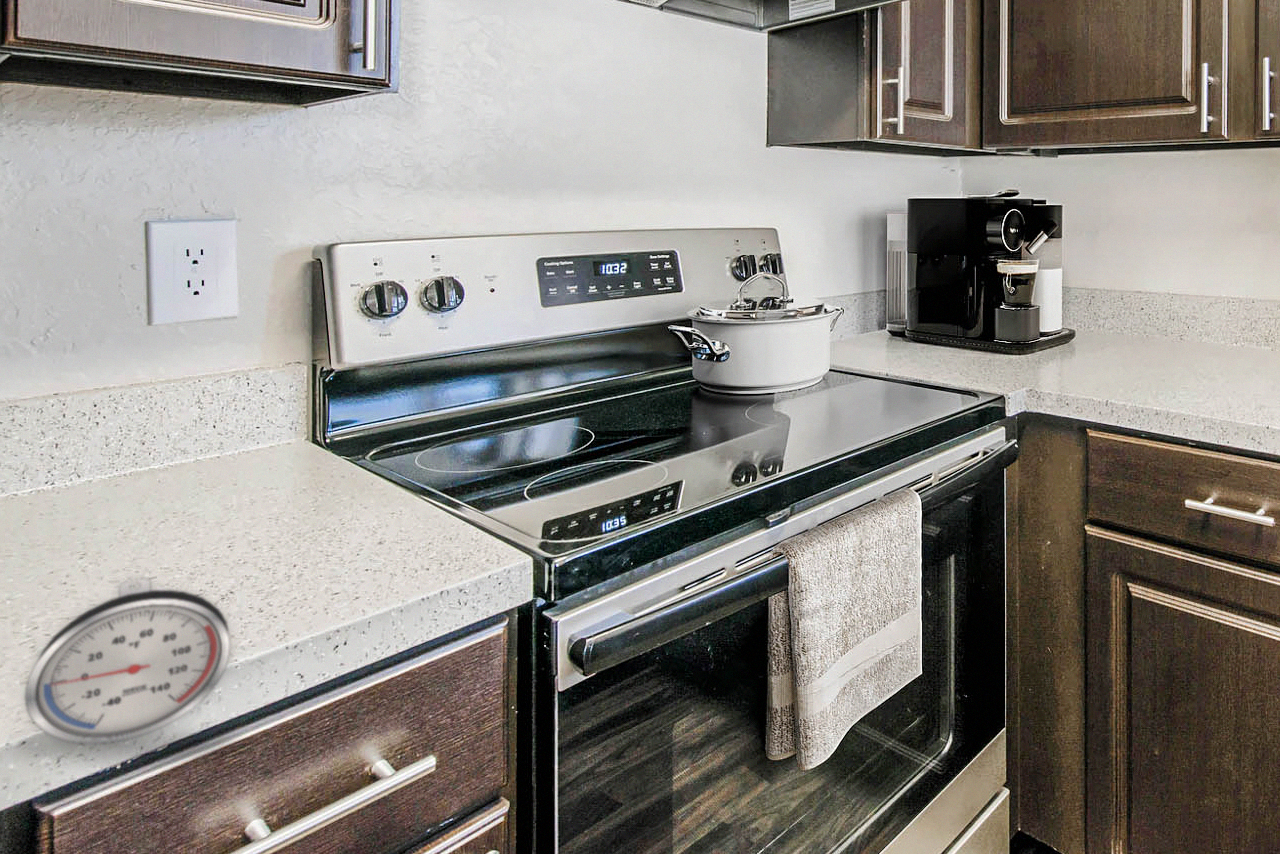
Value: 0,°F
